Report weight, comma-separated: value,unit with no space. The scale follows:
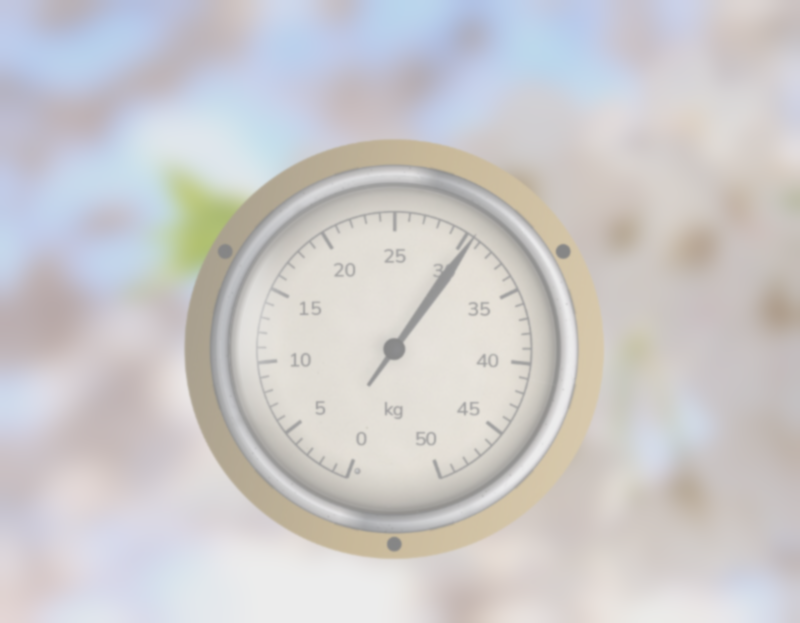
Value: 30.5,kg
